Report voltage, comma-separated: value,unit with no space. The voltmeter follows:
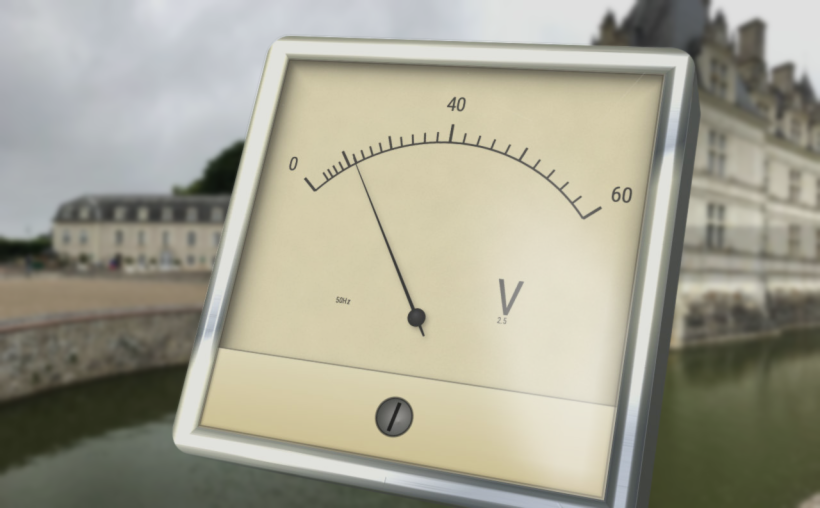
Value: 22,V
